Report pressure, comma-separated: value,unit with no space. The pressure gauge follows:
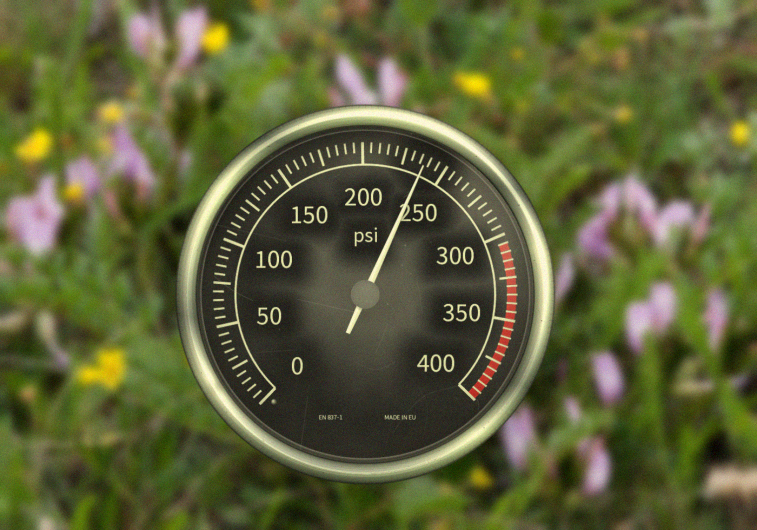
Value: 237.5,psi
